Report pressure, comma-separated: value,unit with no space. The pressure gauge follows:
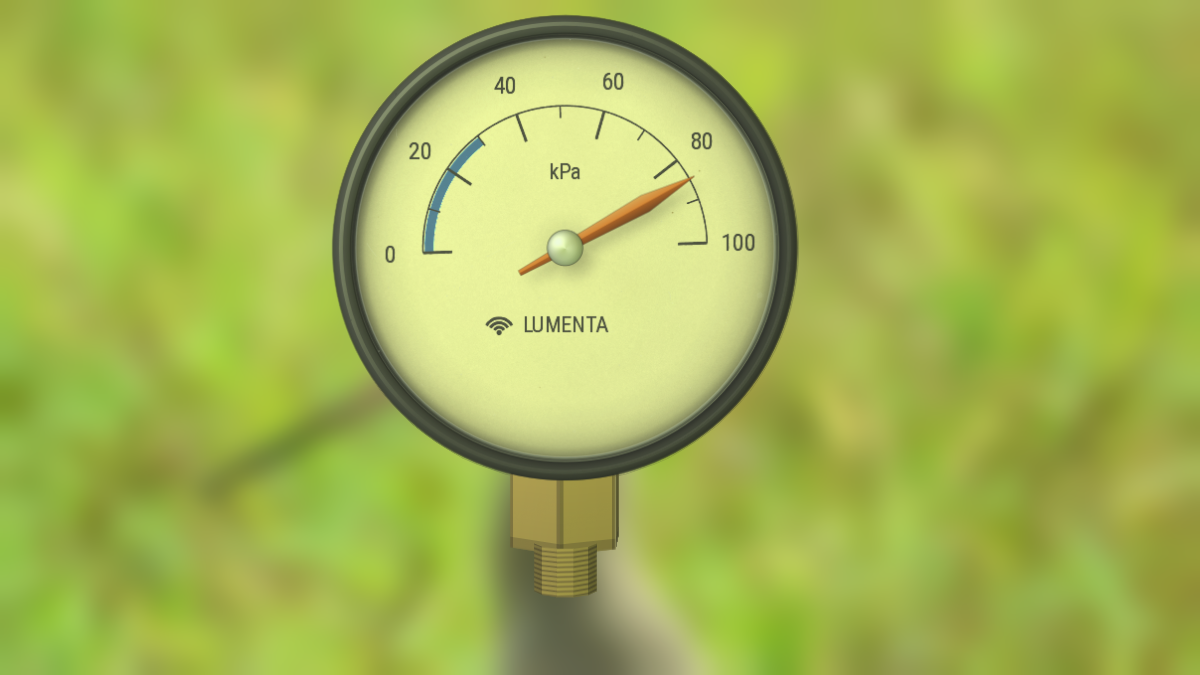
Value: 85,kPa
